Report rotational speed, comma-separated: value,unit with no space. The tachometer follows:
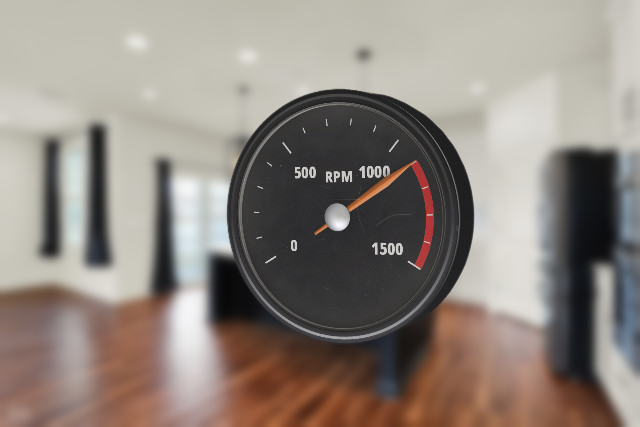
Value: 1100,rpm
